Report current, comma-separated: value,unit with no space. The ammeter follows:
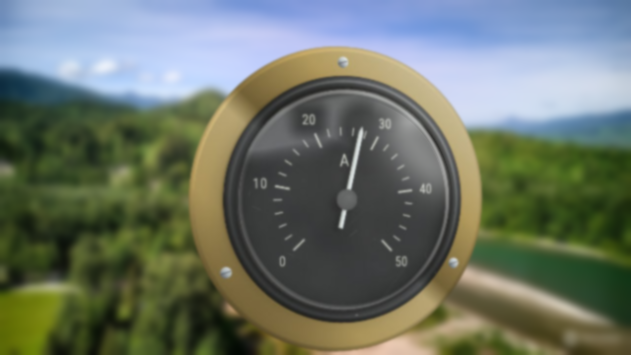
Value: 27,A
